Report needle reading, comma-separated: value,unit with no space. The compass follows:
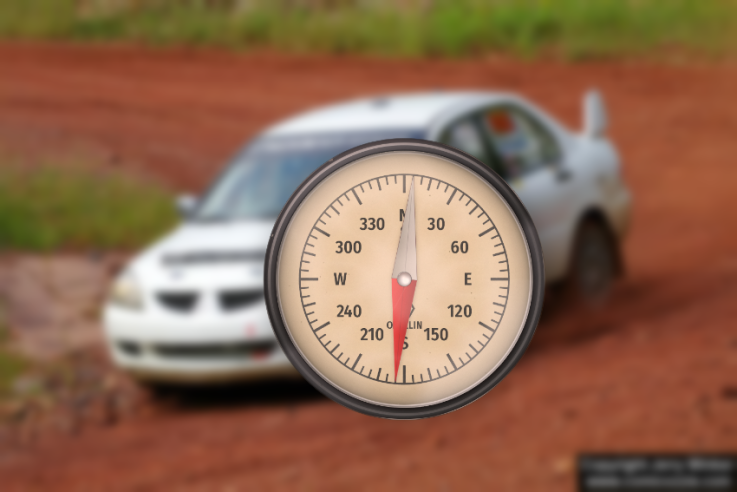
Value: 185,°
